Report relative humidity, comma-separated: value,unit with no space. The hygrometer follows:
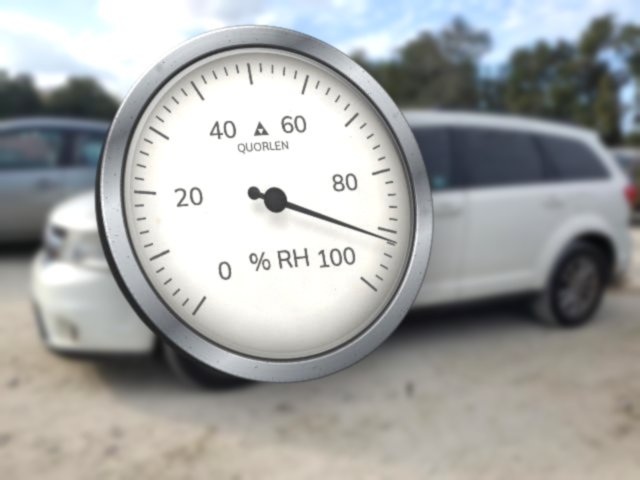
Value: 92,%
